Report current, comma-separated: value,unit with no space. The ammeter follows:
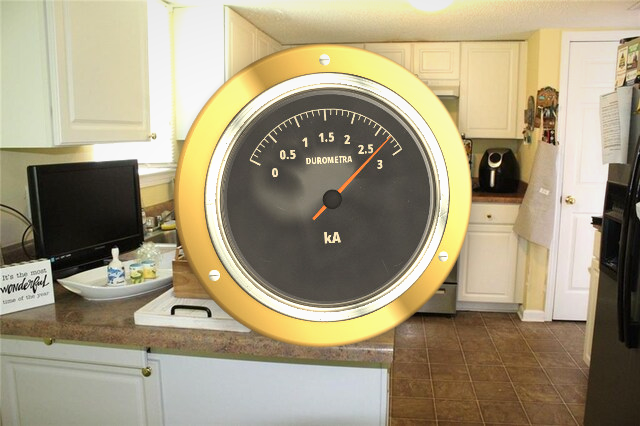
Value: 2.7,kA
